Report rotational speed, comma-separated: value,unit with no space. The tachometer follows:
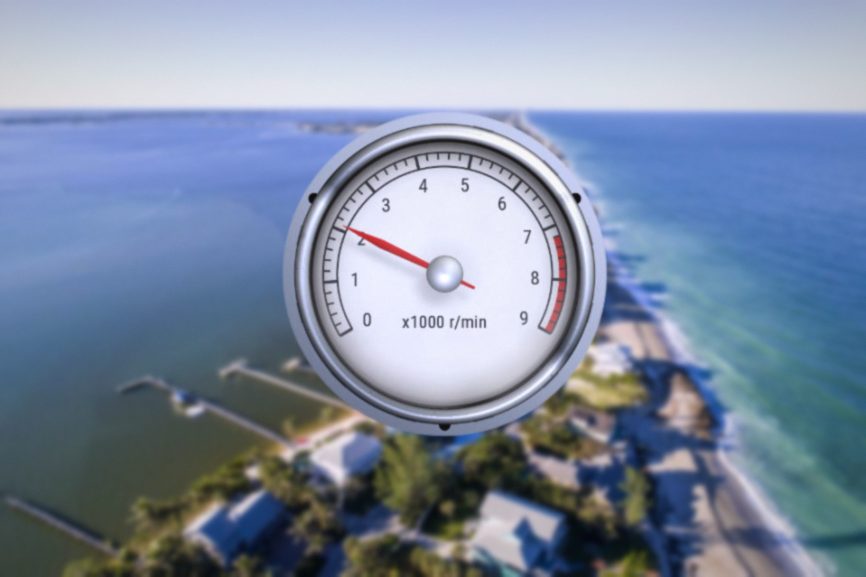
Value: 2100,rpm
